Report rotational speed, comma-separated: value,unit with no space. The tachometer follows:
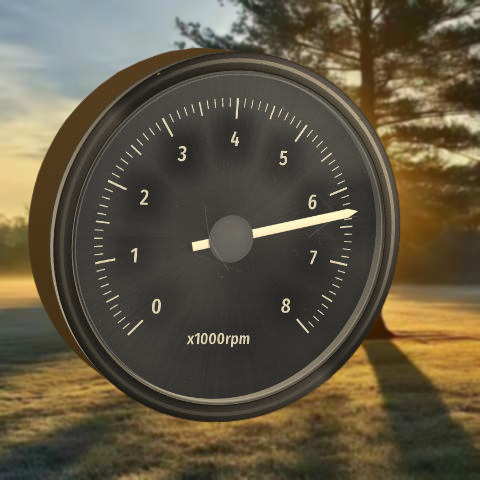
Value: 6300,rpm
